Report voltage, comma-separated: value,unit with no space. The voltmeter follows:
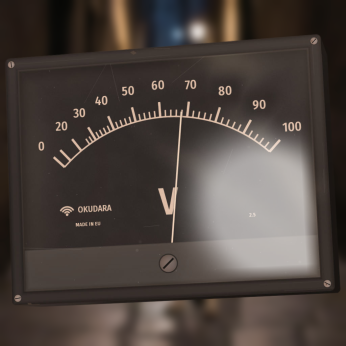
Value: 68,V
